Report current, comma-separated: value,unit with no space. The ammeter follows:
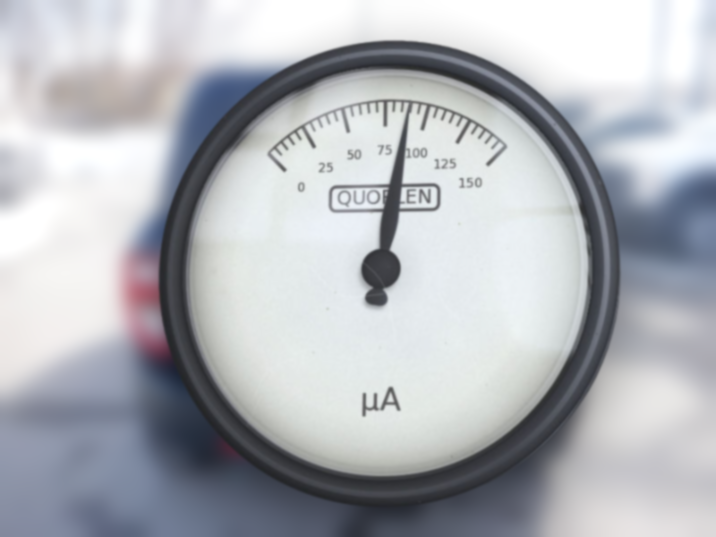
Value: 90,µA
